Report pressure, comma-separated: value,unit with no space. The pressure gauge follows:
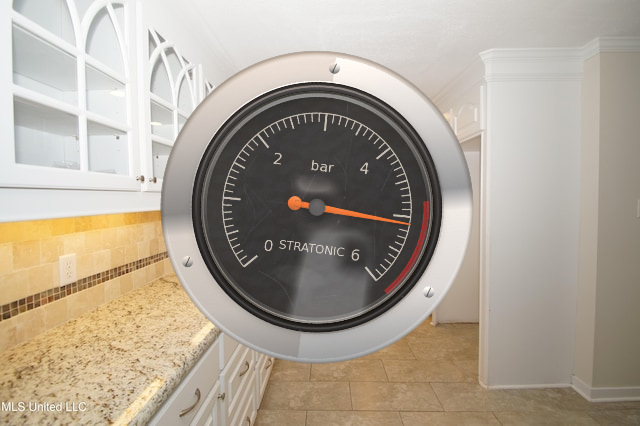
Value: 5.1,bar
